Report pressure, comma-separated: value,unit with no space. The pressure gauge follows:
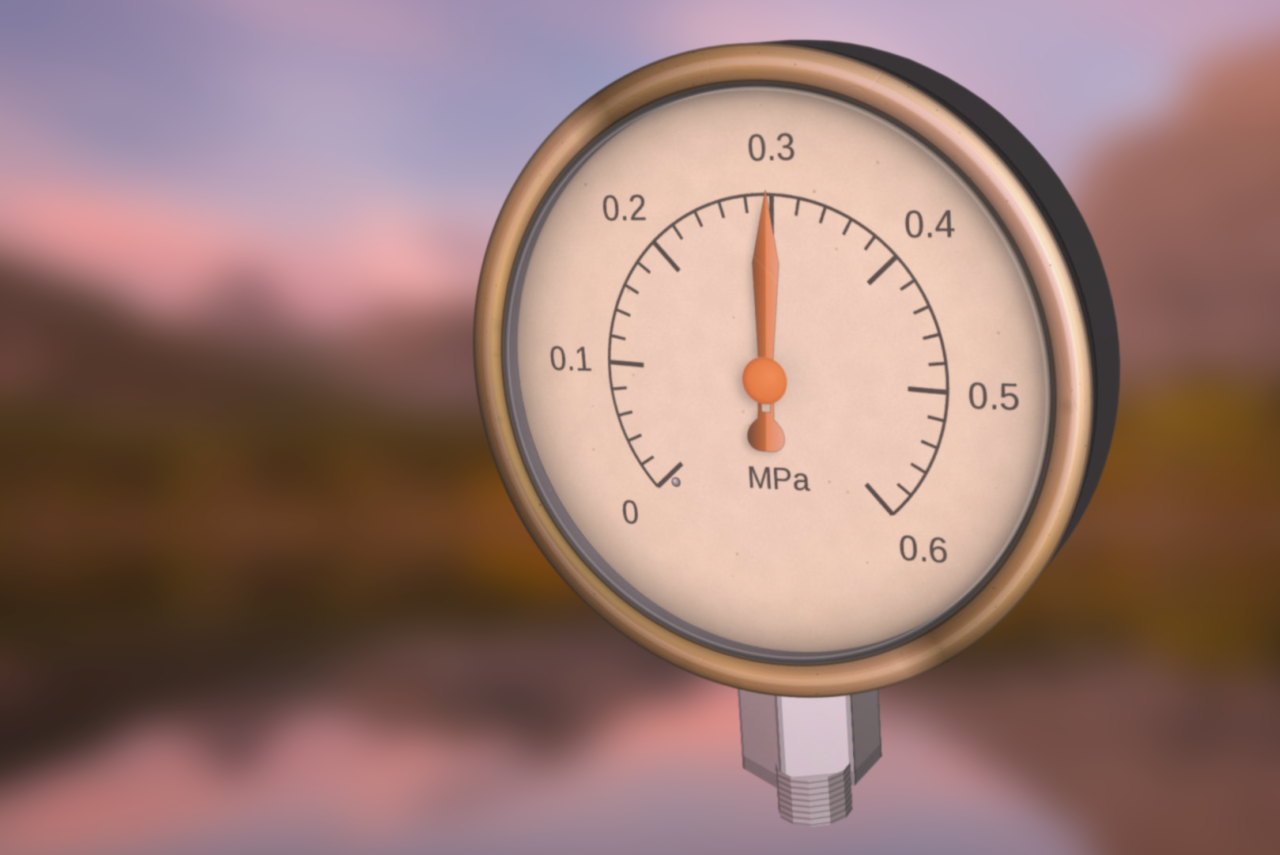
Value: 0.3,MPa
